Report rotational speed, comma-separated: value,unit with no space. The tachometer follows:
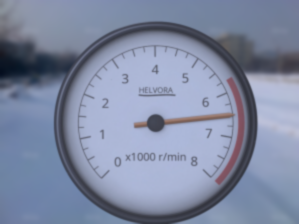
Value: 6500,rpm
